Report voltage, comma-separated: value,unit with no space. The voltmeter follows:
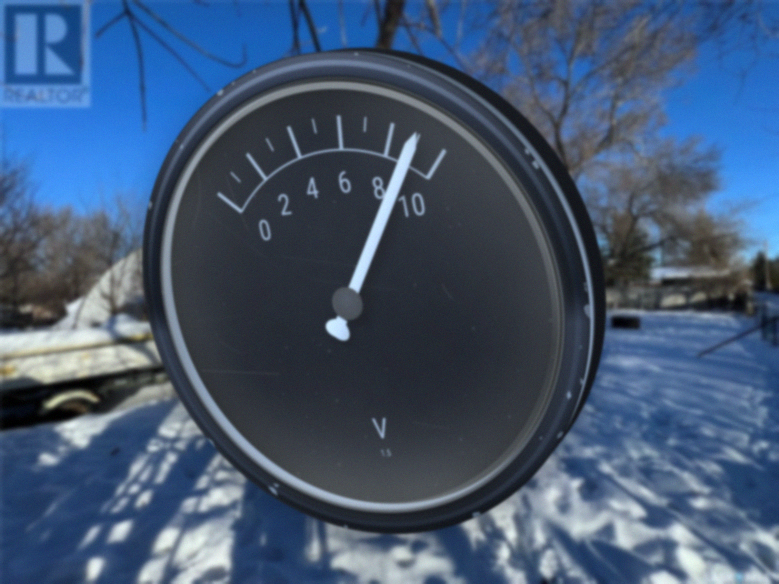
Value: 9,V
